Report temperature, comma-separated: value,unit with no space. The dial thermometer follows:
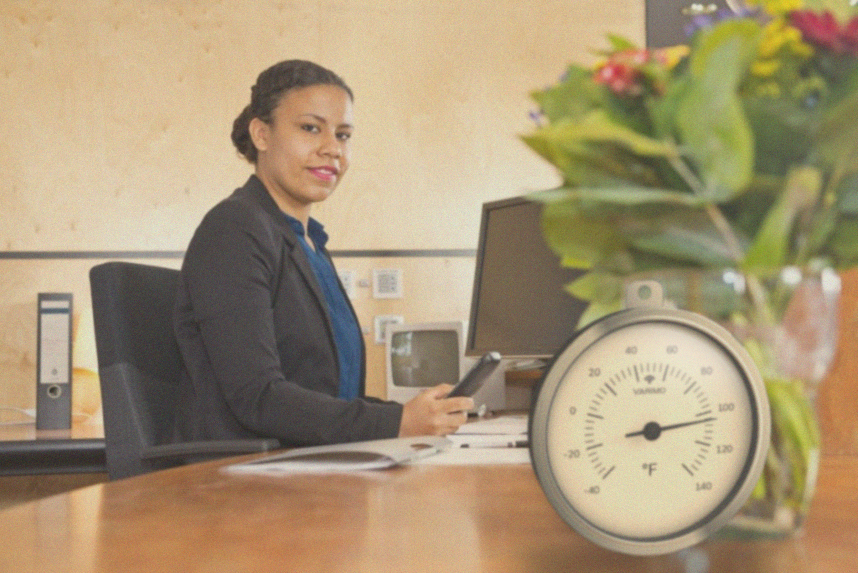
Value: 104,°F
